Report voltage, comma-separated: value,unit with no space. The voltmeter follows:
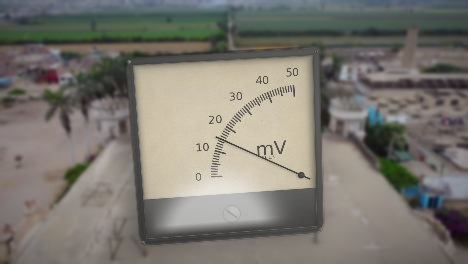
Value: 15,mV
